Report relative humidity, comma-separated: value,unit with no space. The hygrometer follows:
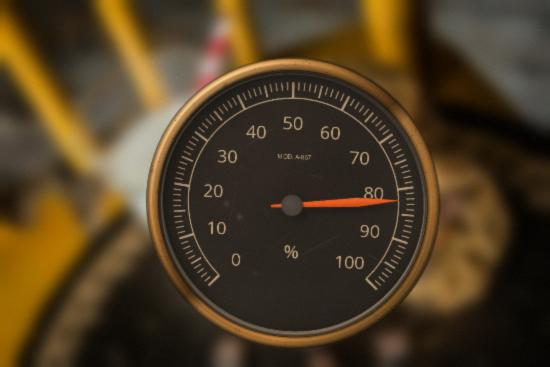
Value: 82,%
